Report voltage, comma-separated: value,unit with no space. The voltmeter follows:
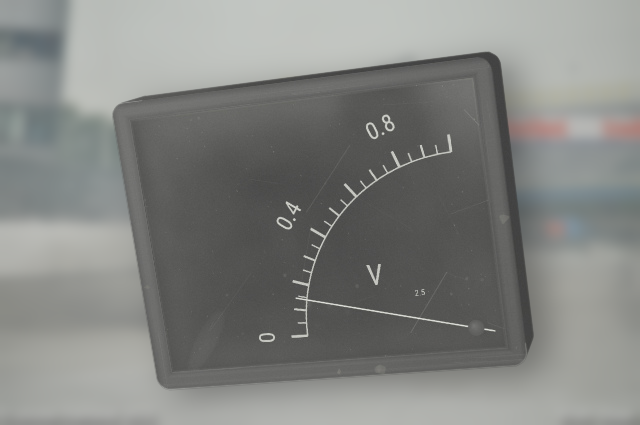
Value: 0.15,V
